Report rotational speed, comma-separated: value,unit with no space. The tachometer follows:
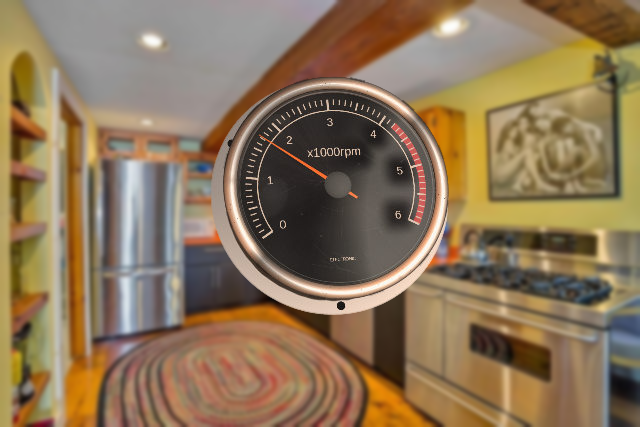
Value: 1700,rpm
